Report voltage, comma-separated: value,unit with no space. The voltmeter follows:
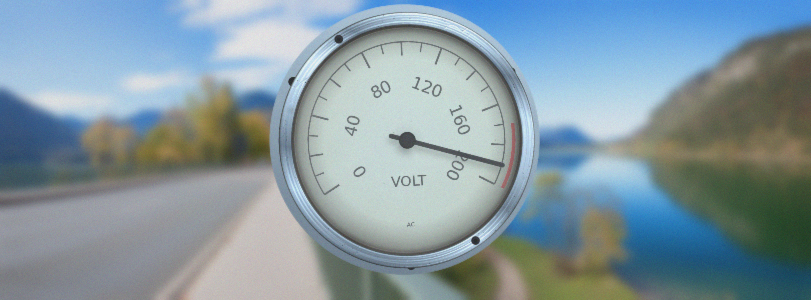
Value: 190,V
